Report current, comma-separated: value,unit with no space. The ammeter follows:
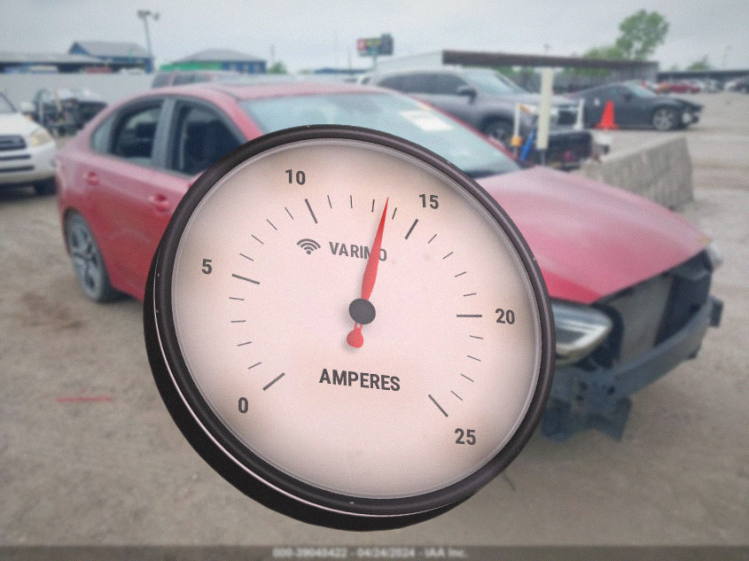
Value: 13.5,A
